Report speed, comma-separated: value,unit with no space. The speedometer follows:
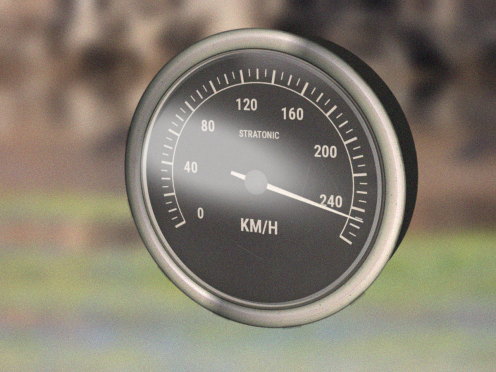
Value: 245,km/h
